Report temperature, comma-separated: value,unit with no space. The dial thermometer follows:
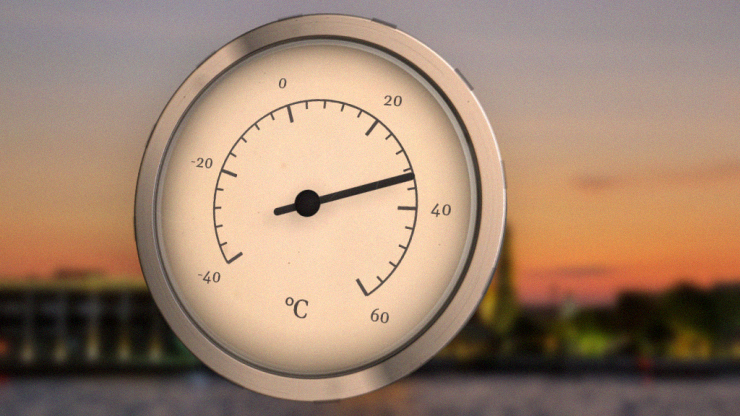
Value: 34,°C
